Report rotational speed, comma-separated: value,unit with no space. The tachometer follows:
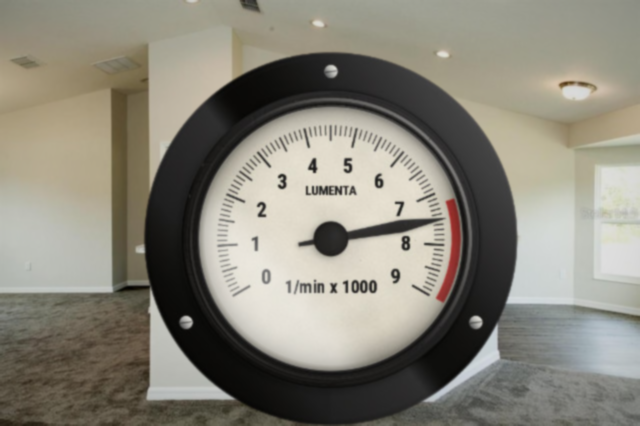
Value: 7500,rpm
